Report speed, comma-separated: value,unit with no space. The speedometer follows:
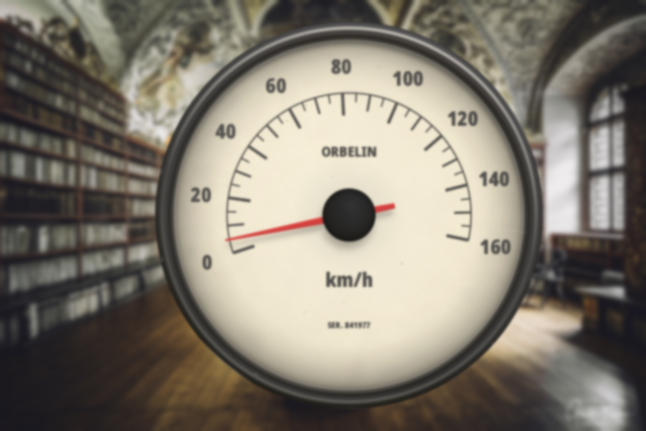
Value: 5,km/h
